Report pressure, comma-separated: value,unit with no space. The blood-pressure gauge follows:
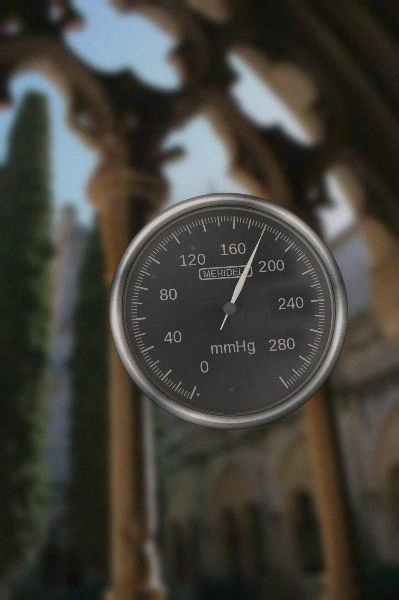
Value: 180,mmHg
